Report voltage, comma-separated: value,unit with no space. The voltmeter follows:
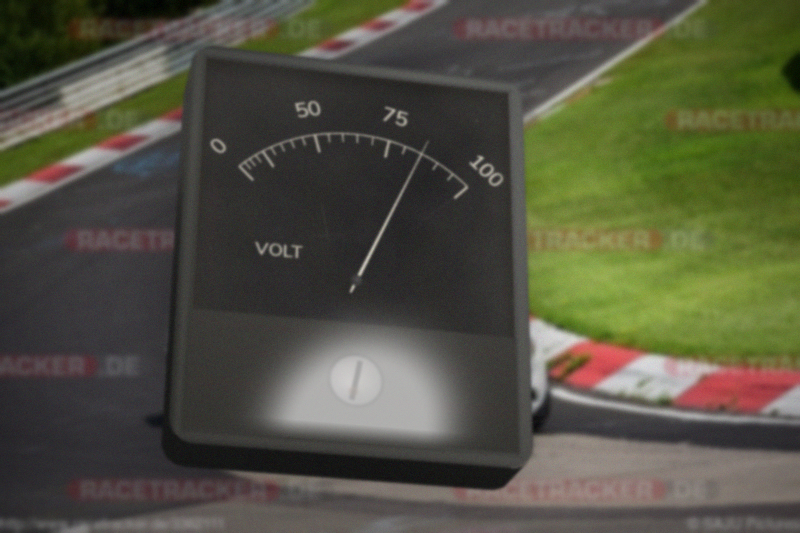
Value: 85,V
